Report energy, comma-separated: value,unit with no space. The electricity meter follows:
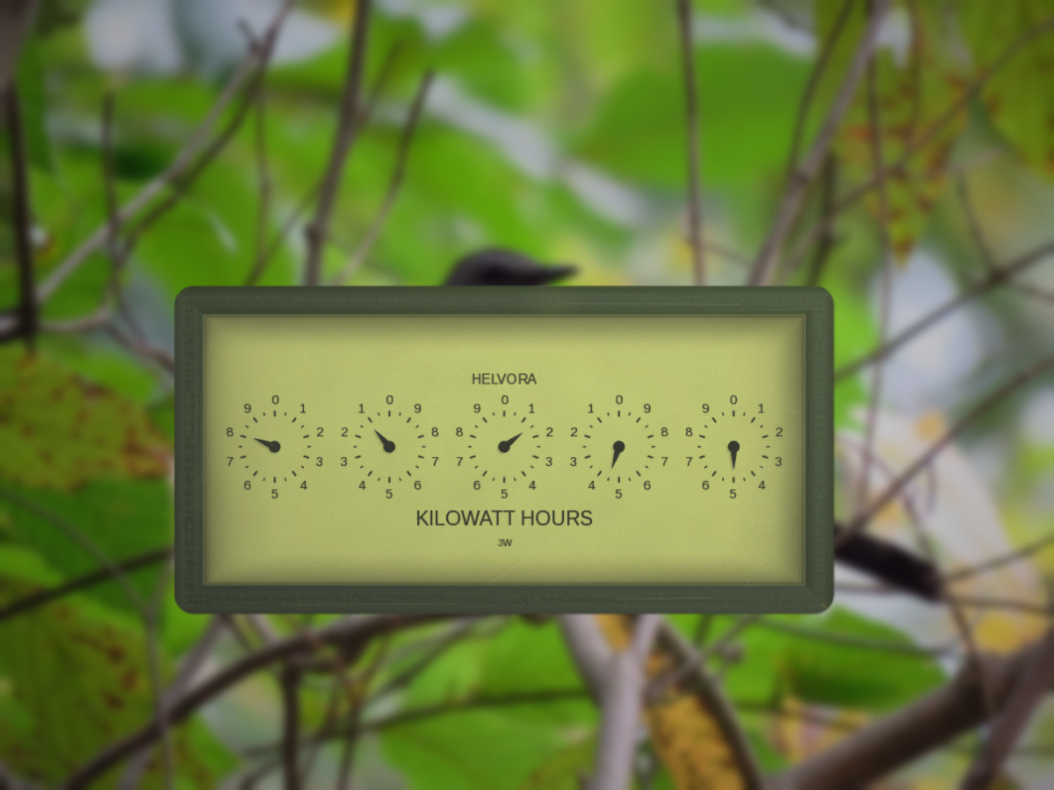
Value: 81145,kWh
